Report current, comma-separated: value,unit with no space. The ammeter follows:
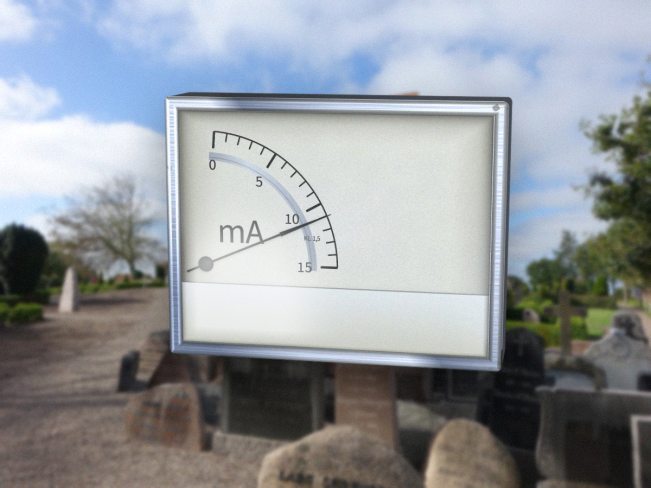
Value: 11,mA
